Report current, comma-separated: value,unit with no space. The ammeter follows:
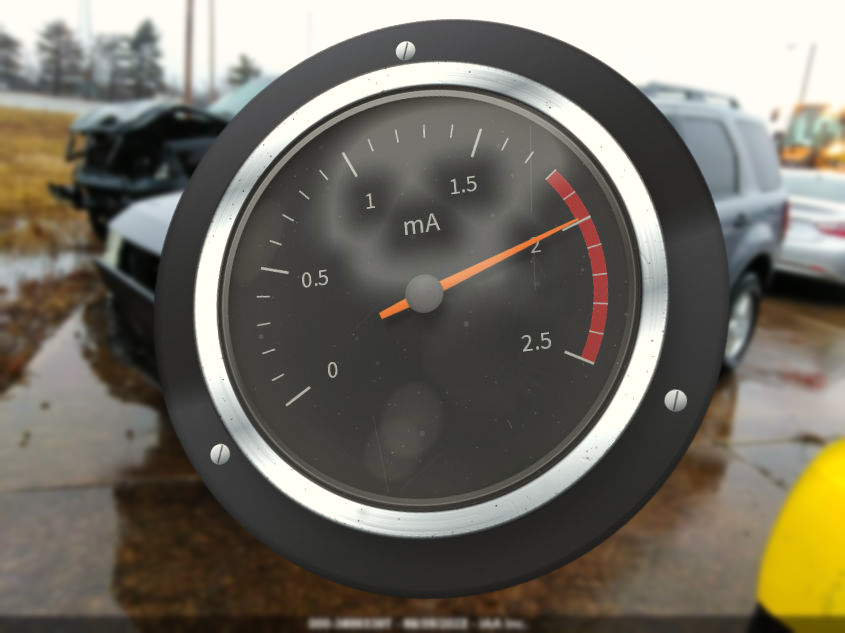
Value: 2,mA
